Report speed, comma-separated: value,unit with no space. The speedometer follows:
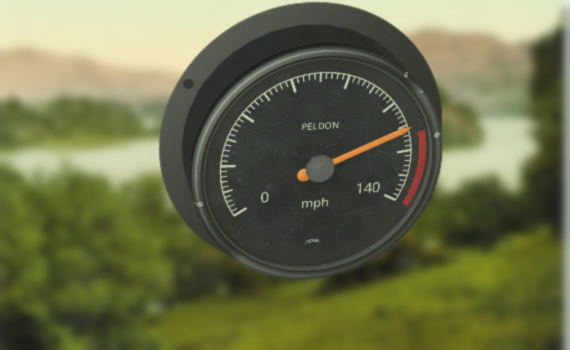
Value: 110,mph
